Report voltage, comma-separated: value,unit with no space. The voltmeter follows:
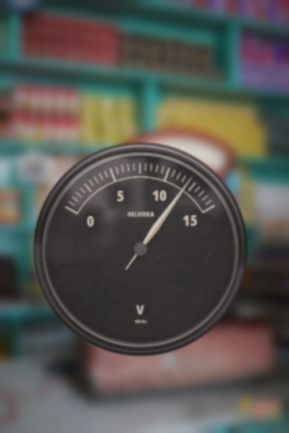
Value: 12,V
